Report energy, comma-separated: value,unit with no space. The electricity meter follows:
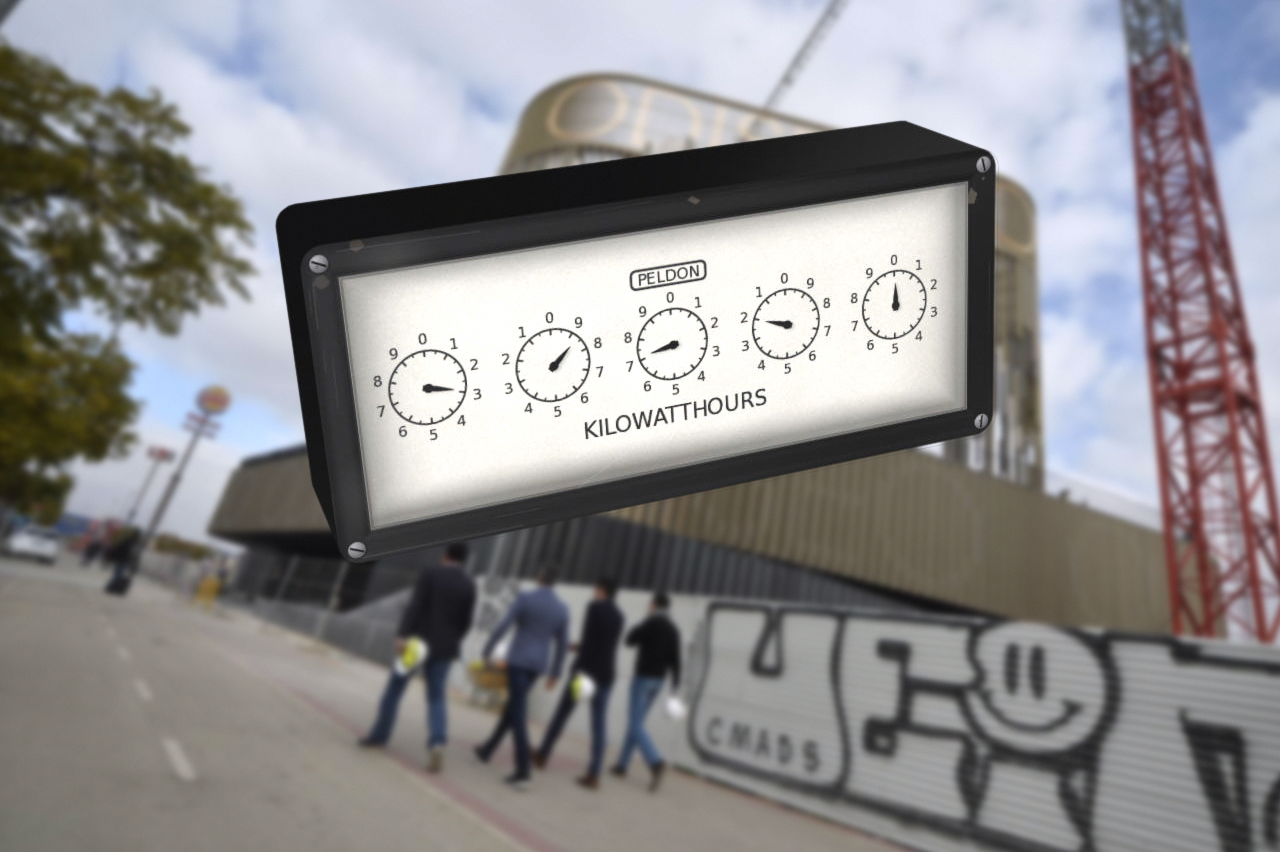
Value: 28720,kWh
